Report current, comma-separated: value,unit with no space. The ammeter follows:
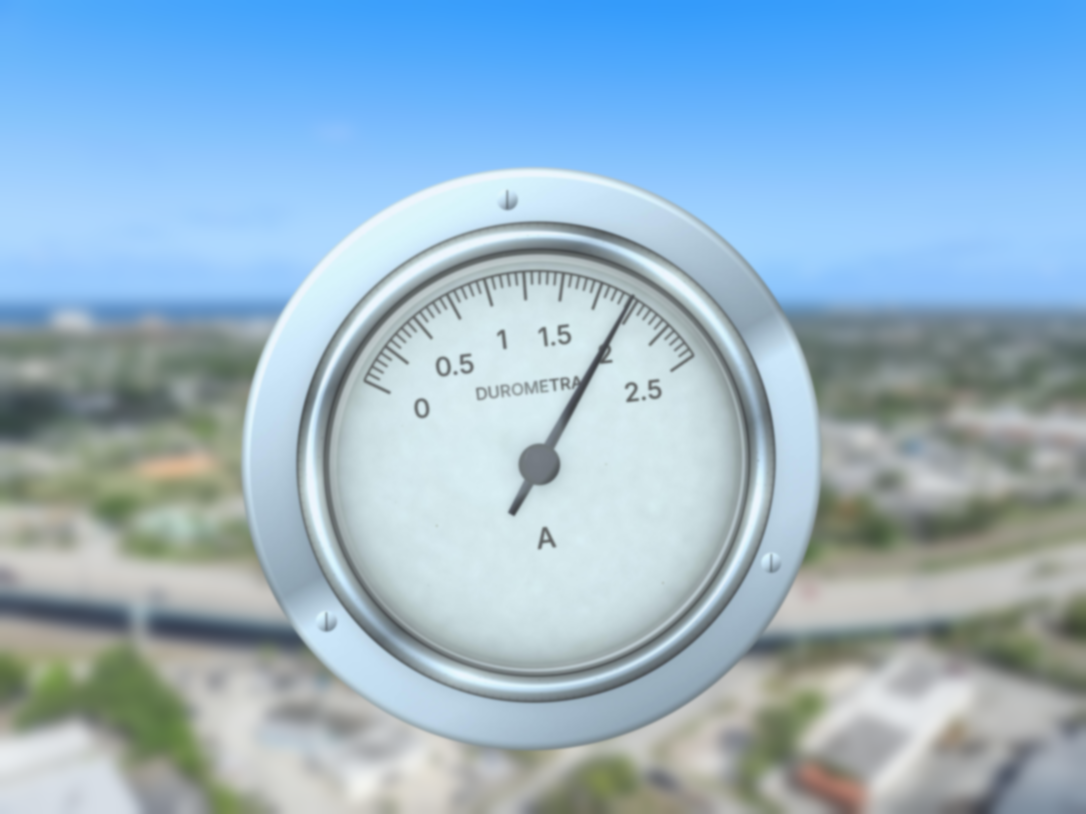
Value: 1.95,A
